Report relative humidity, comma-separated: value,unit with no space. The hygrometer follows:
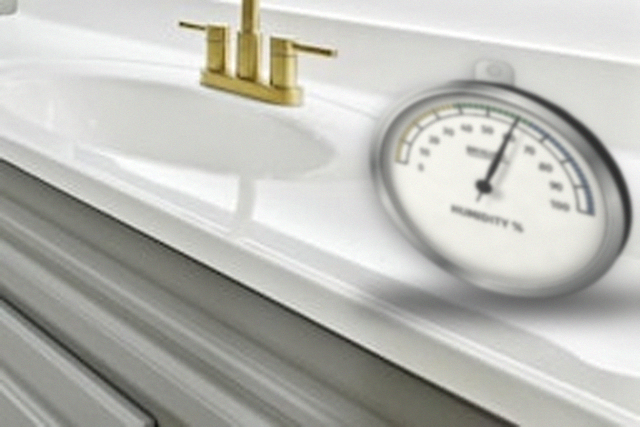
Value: 60,%
